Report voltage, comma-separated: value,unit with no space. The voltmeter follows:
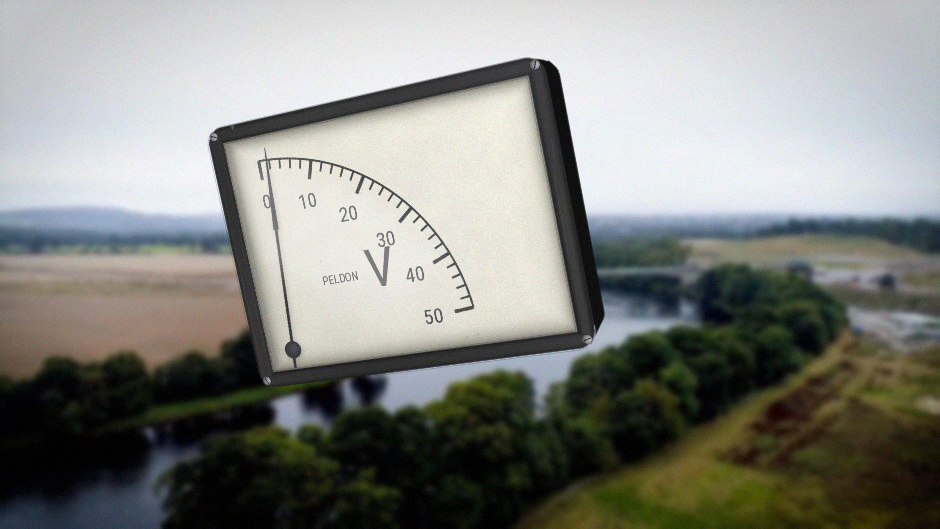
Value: 2,V
